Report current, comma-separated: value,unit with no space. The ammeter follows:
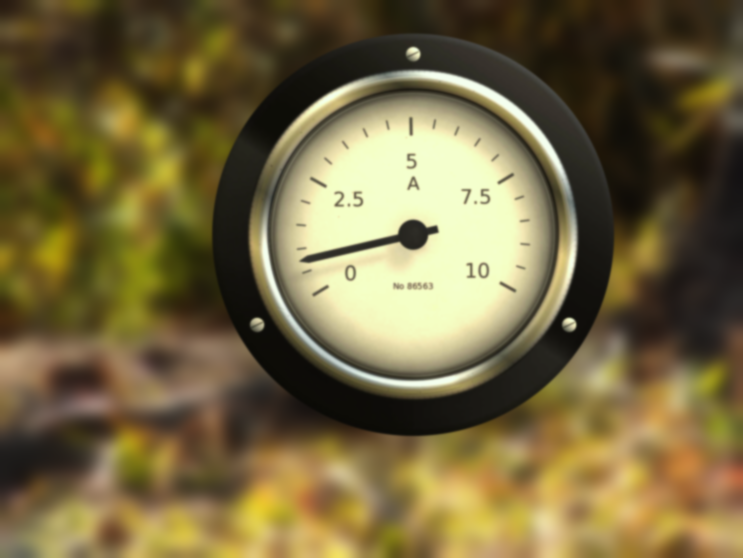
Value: 0.75,A
